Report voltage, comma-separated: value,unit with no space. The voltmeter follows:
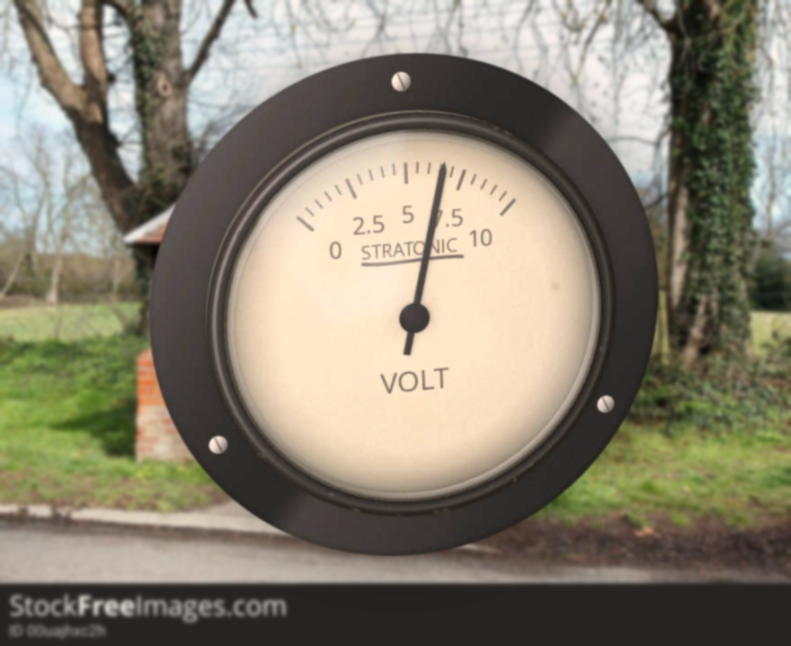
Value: 6.5,V
